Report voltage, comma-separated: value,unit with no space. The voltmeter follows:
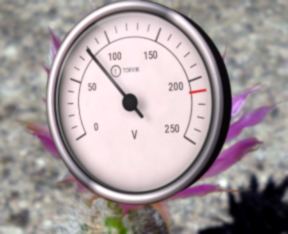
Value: 80,V
